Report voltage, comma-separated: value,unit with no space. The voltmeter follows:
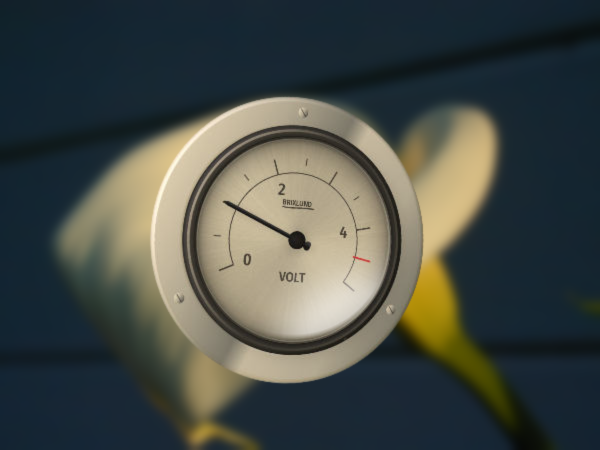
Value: 1,V
